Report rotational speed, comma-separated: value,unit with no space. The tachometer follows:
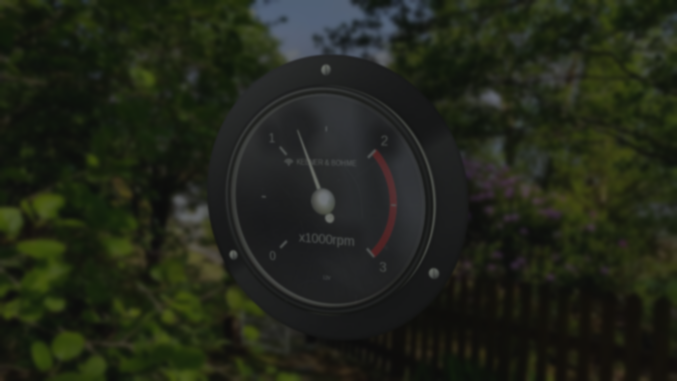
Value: 1250,rpm
